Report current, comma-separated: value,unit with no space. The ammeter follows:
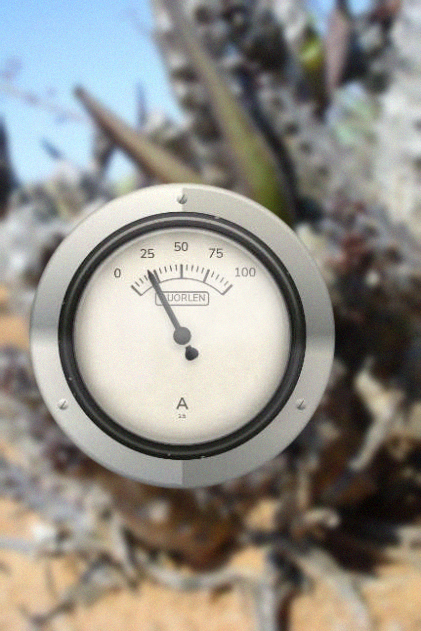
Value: 20,A
